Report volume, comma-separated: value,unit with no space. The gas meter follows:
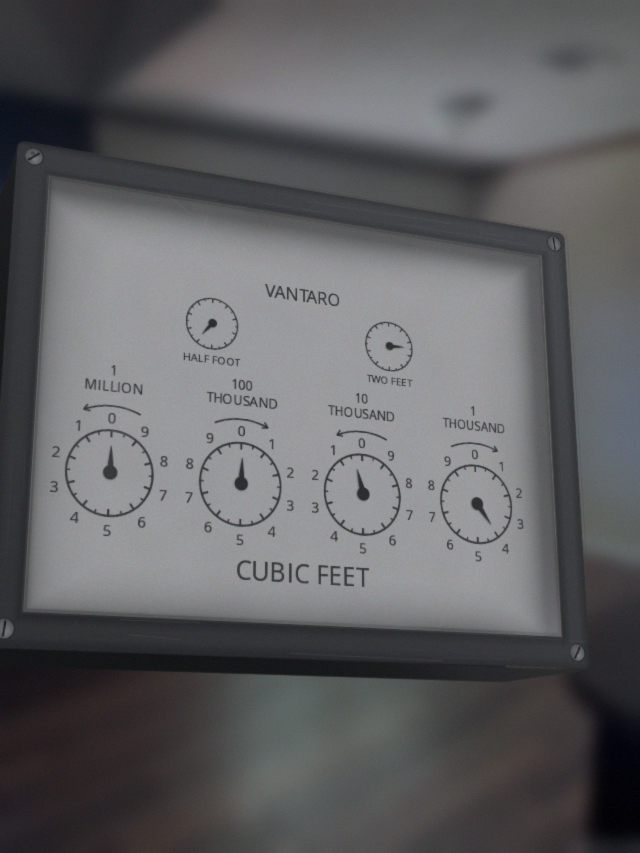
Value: 400,ft³
